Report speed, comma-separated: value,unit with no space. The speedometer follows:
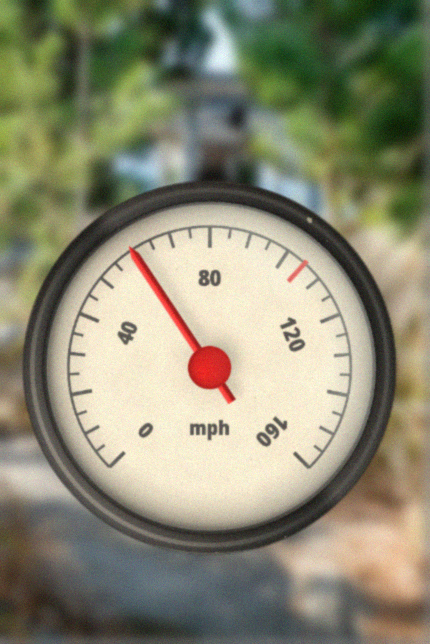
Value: 60,mph
